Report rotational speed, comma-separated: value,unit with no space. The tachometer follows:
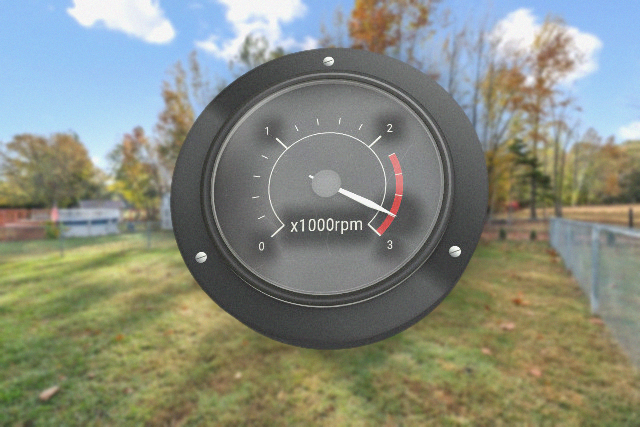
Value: 2800,rpm
